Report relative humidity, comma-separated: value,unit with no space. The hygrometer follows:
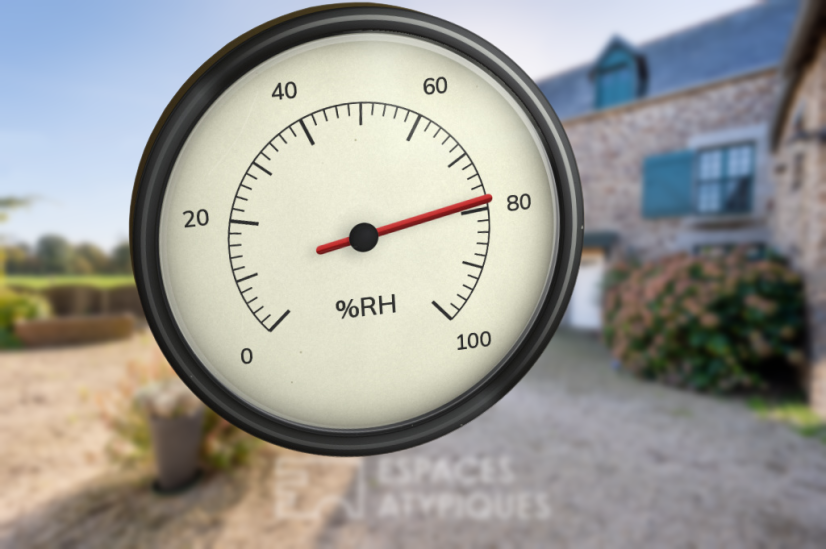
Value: 78,%
